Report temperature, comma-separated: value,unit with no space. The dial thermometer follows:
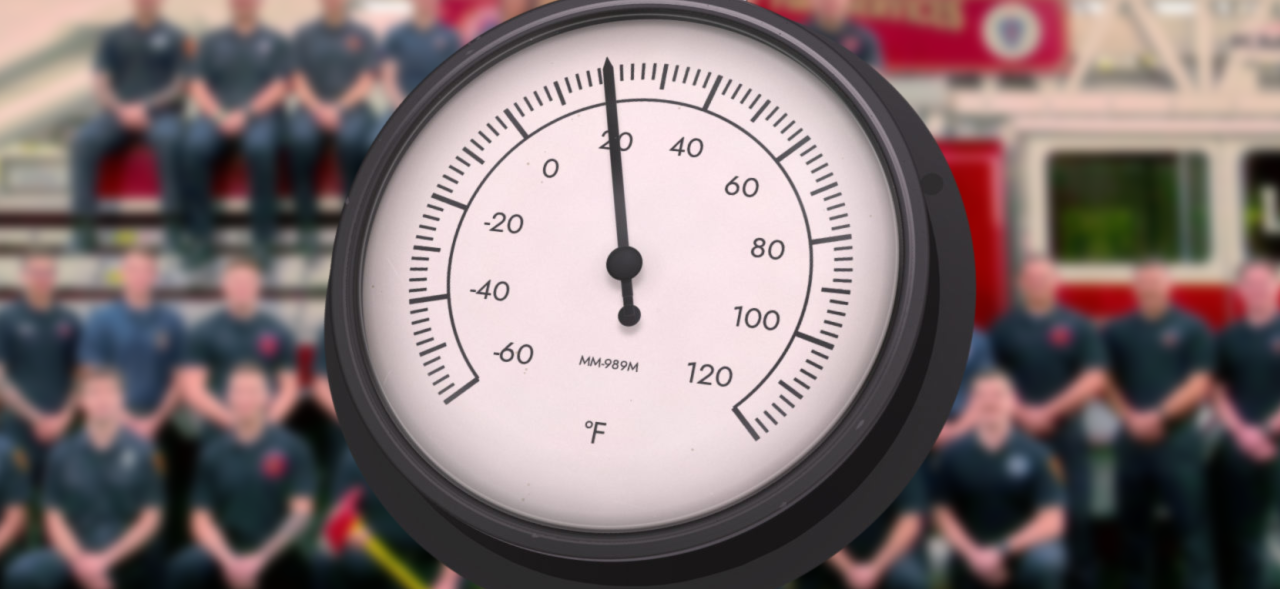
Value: 20,°F
